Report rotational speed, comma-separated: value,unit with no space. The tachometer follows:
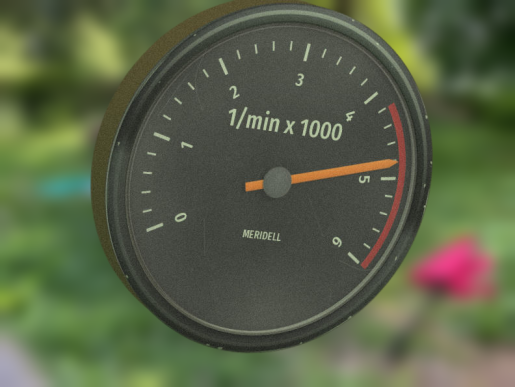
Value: 4800,rpm
